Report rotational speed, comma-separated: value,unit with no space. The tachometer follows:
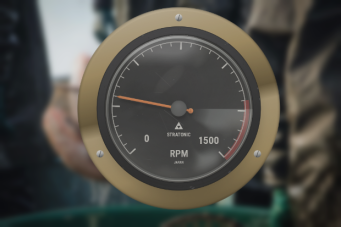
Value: 300,rpm
